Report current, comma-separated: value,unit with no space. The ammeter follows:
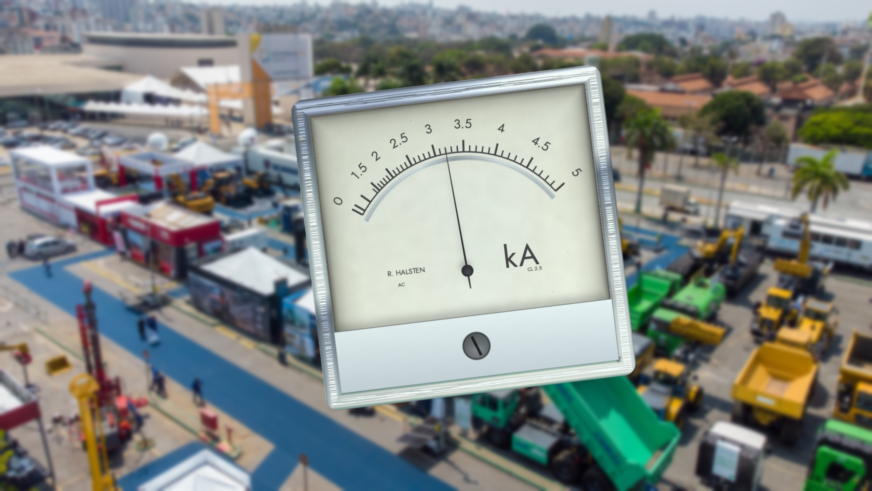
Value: 3.2,kA
